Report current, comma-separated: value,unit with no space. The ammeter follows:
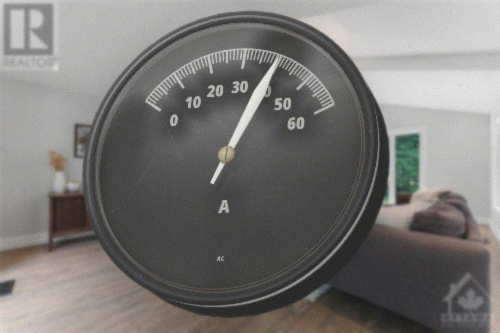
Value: 40,A
